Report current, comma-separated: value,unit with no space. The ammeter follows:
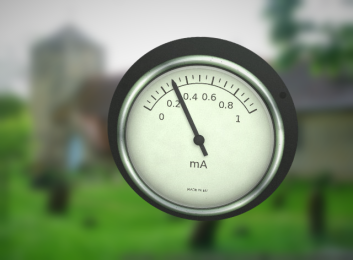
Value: 0.3,mA
